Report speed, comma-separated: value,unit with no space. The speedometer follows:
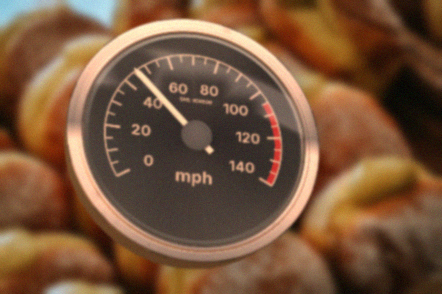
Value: 45,mph
